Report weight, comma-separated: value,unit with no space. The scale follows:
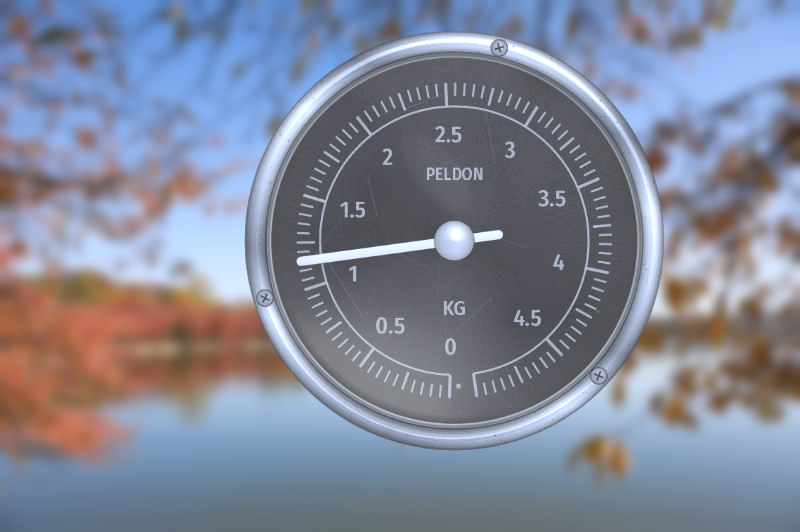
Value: 1.15,kg
